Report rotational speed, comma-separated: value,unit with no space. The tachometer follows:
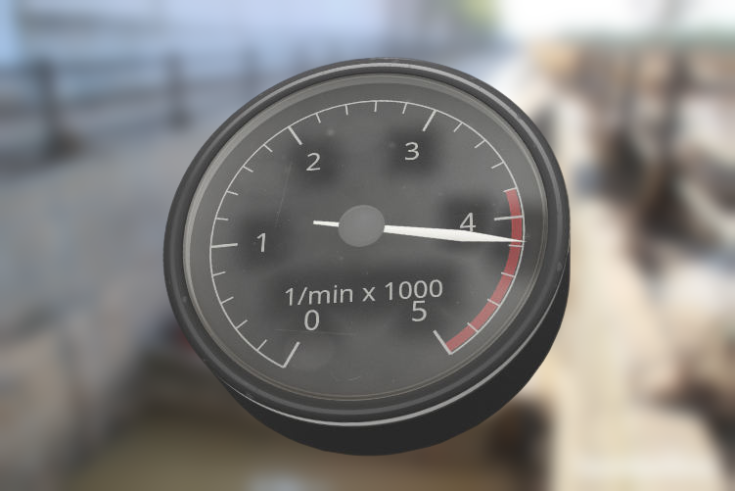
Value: 4200,rpm
